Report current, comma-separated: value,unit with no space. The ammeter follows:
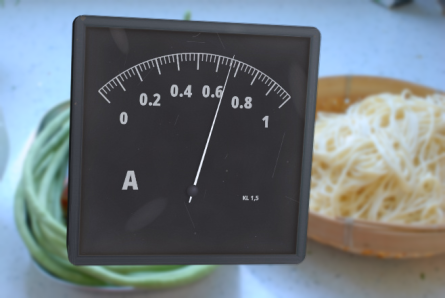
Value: 0.66,A
